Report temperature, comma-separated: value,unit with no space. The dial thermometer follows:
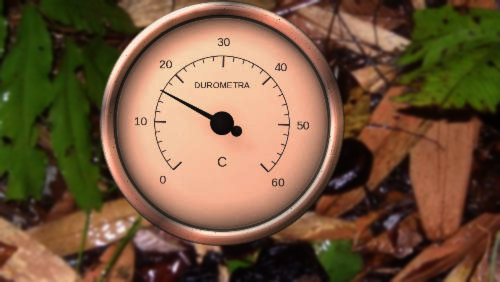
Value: 16,°C
